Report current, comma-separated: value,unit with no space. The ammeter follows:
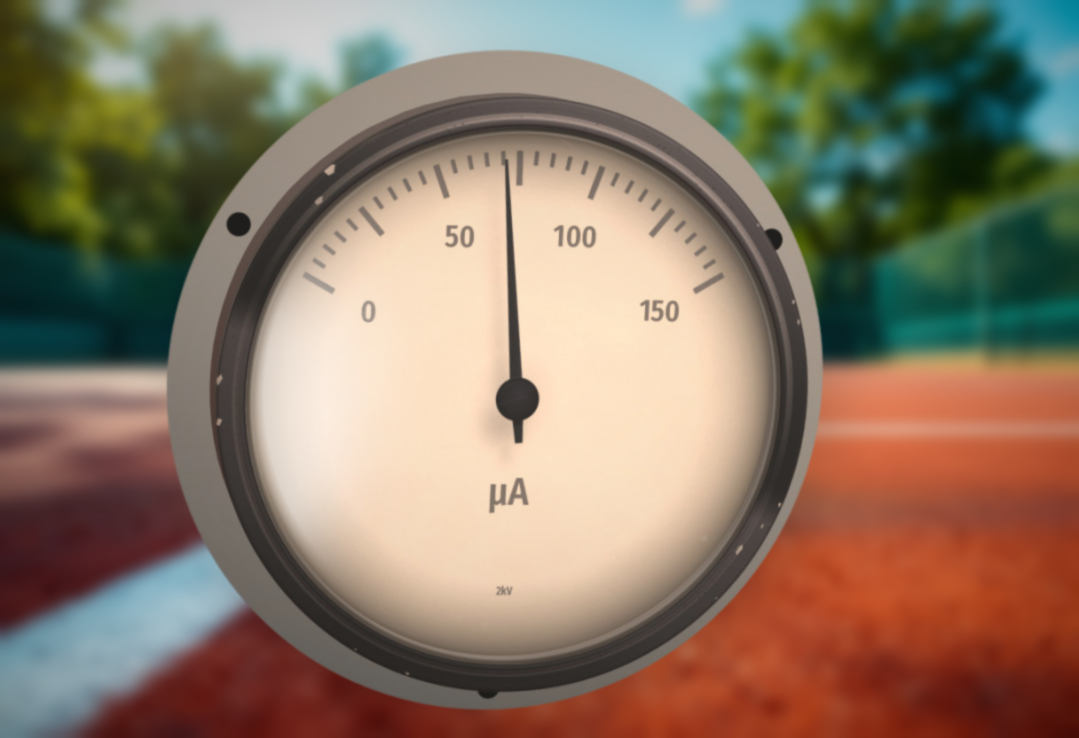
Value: 70,µA
